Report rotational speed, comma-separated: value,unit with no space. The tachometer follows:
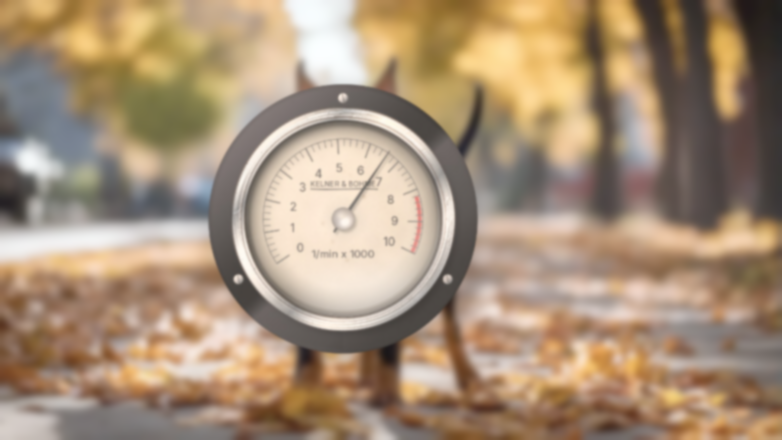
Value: 6600,rpm
